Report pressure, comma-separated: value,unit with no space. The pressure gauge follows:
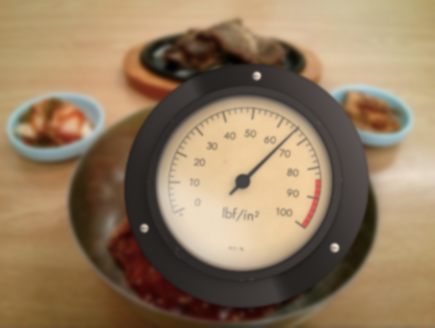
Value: 66,psi
